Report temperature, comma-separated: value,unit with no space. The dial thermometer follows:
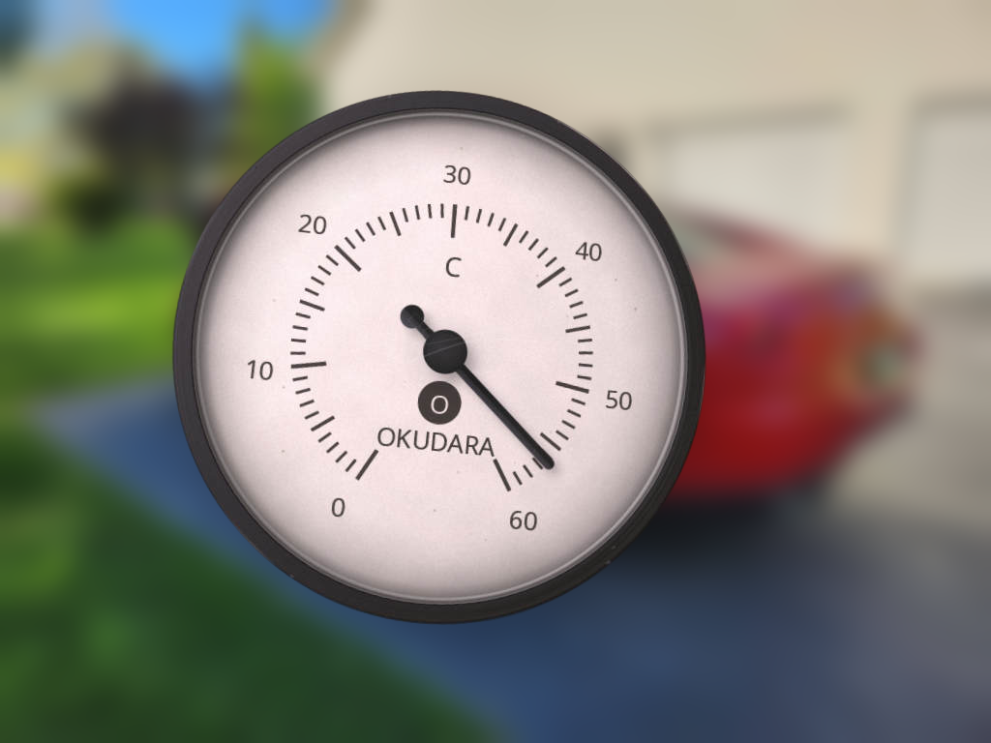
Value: 56.5,°C
